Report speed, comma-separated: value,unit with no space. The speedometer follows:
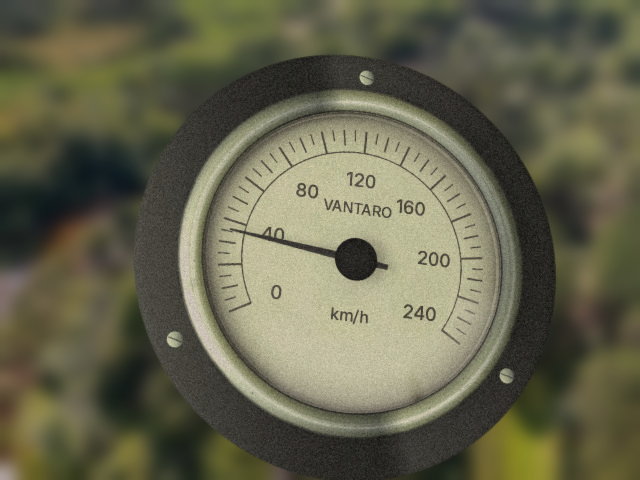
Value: 35,km/h
